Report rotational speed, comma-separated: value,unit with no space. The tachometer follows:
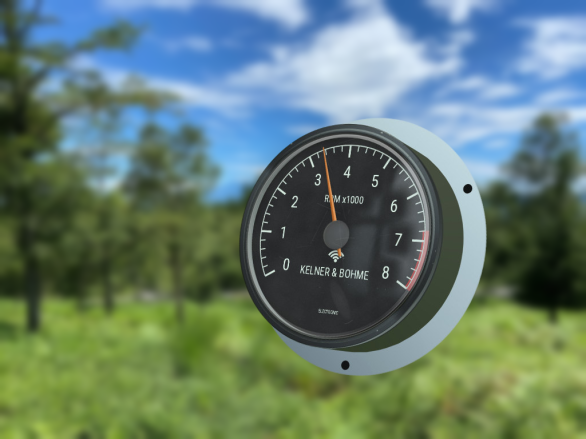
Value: 3400,rpm
